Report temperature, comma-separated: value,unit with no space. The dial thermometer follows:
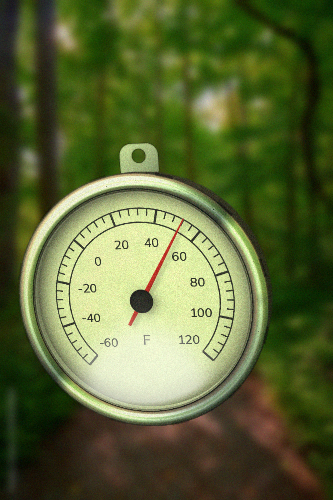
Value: 52,°F
